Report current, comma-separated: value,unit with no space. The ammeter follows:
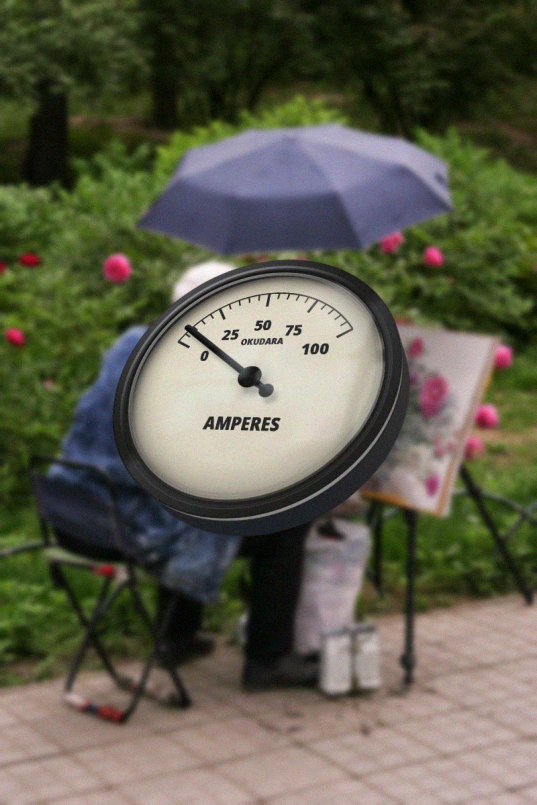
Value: 7.5,A
